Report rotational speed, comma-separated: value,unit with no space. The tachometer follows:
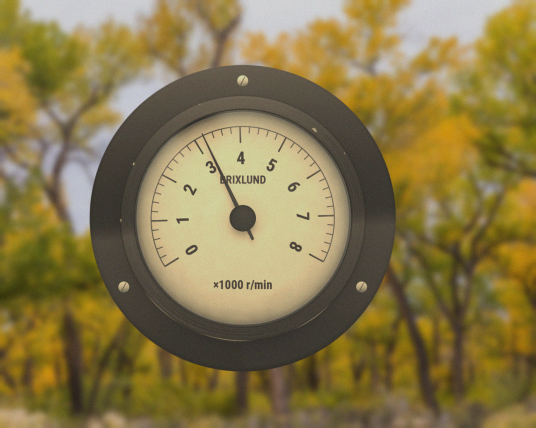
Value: 3200,rpm
